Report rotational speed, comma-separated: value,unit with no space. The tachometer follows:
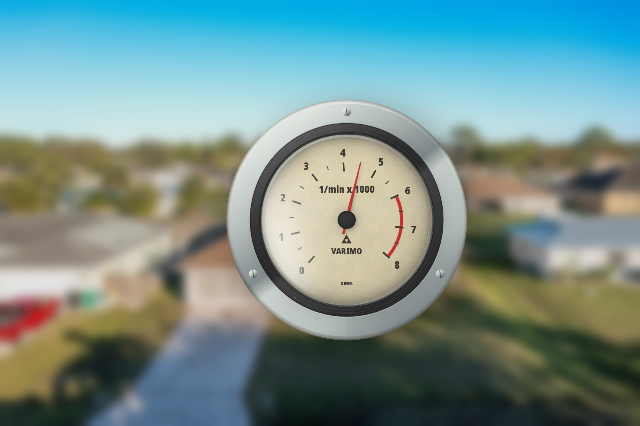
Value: 4500,rpm
